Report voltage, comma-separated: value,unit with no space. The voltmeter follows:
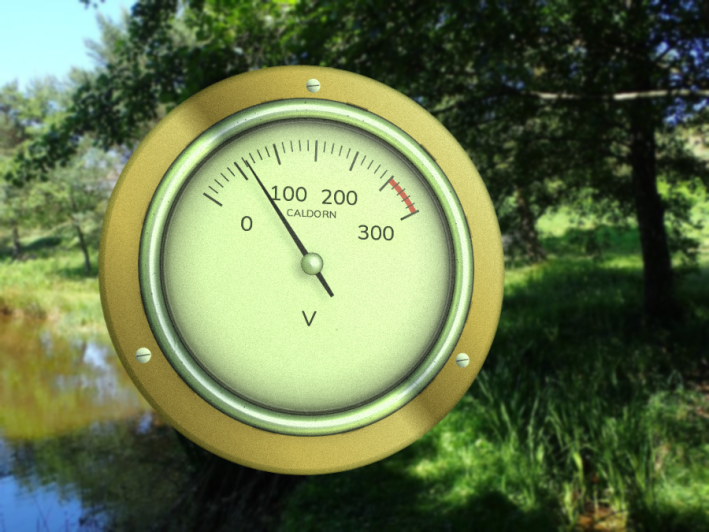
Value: 60,V
